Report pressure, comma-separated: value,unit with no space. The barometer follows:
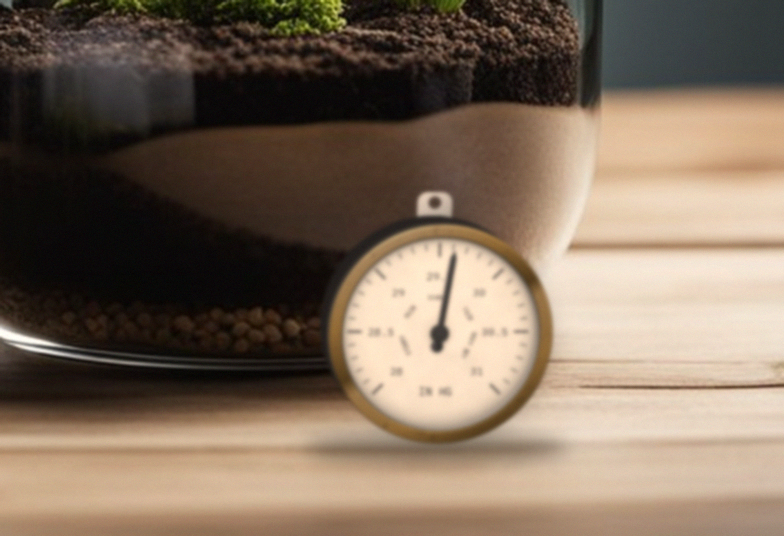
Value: 29.6,inHg
